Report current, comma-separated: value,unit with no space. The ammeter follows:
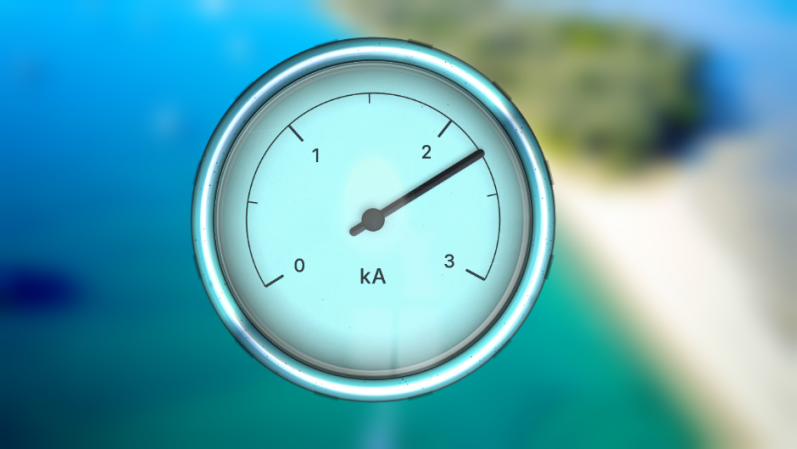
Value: 2.25,kA
